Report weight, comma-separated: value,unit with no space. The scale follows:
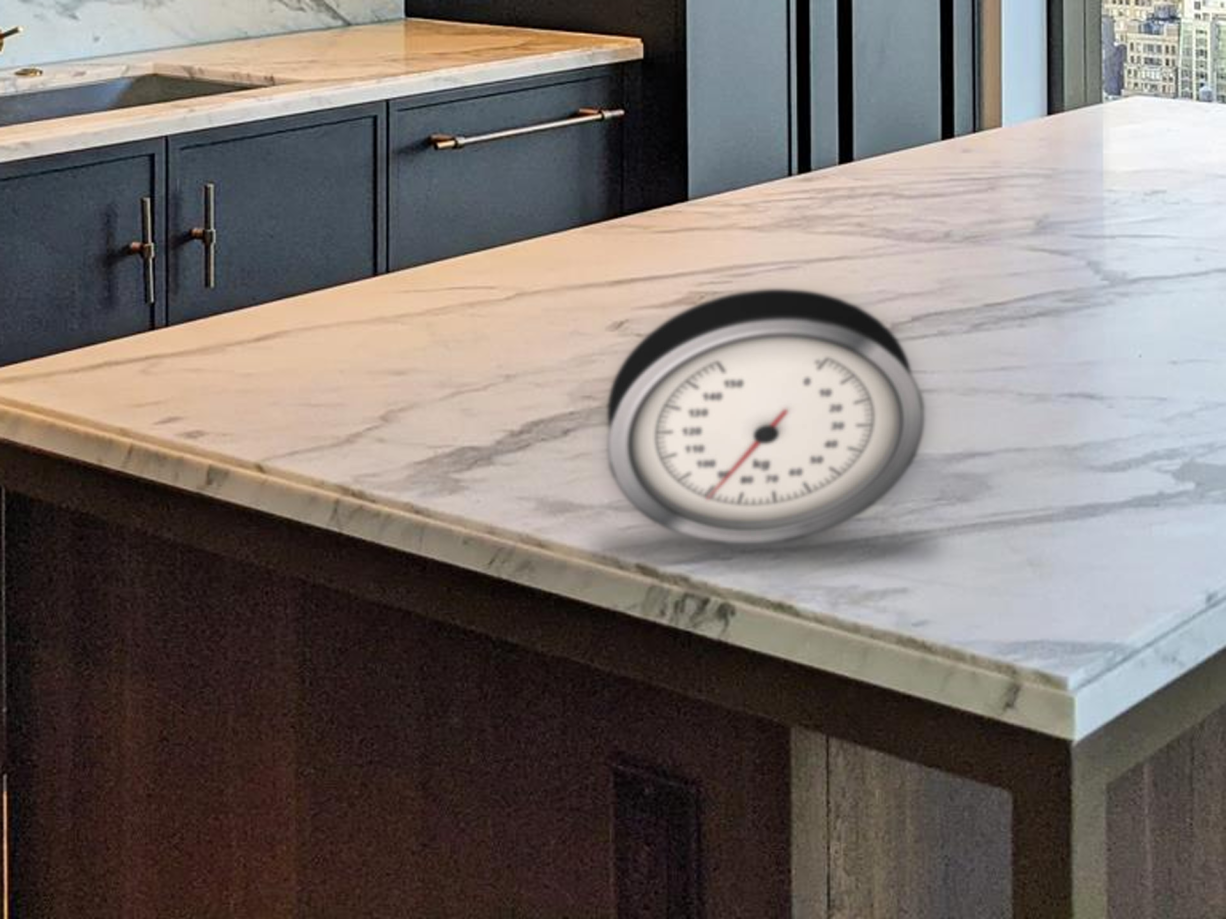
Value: 90,kg
